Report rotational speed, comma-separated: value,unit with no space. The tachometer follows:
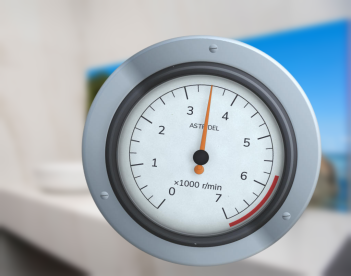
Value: 3500,rpm
